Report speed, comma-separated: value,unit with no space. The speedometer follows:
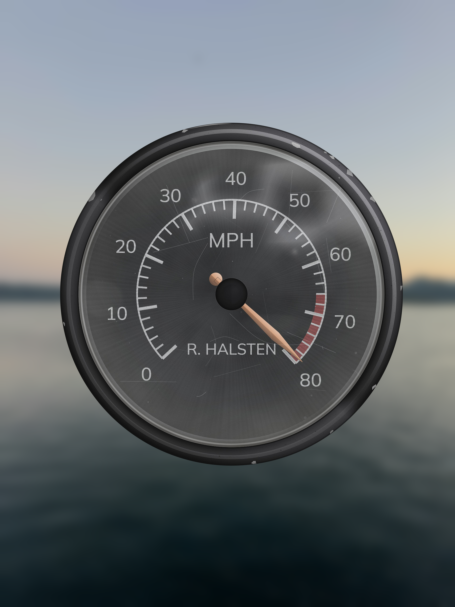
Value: 79,mph
